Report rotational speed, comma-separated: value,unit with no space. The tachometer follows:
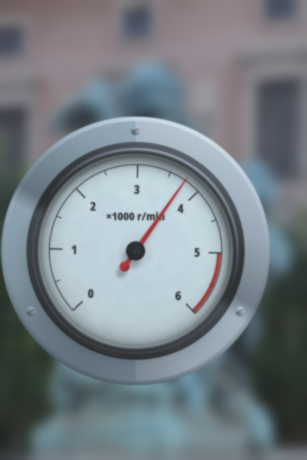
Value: 3750,rpm
